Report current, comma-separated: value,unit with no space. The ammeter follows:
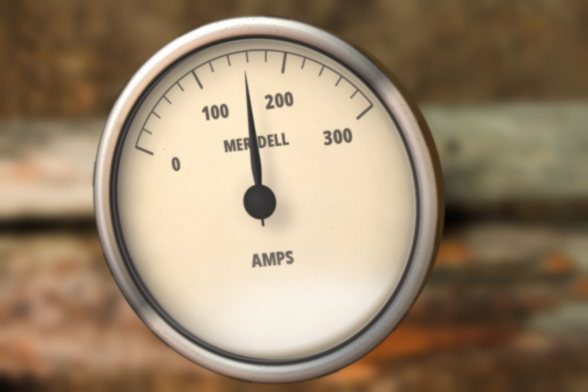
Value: 160,A
